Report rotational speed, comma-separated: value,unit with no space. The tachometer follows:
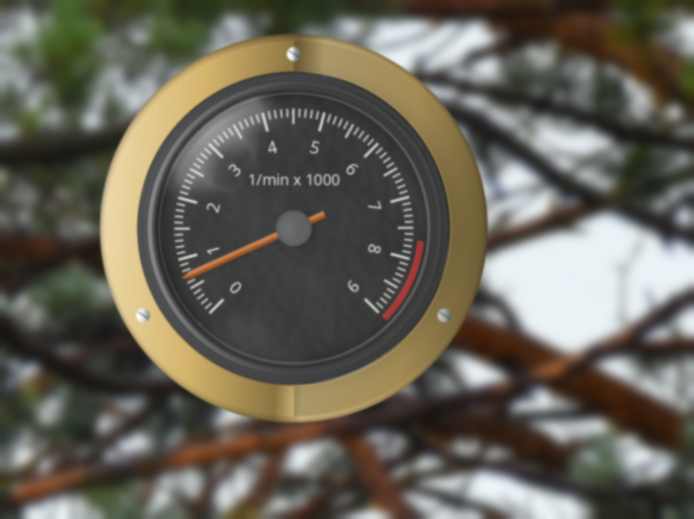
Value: 700,rpm
